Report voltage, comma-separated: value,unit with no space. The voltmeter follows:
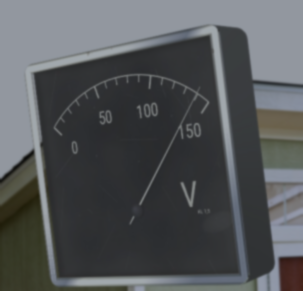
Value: 140,V
